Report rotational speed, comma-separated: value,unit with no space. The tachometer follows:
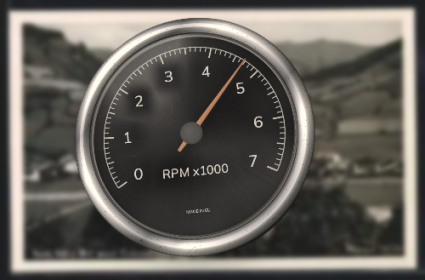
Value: 4700,rpm
